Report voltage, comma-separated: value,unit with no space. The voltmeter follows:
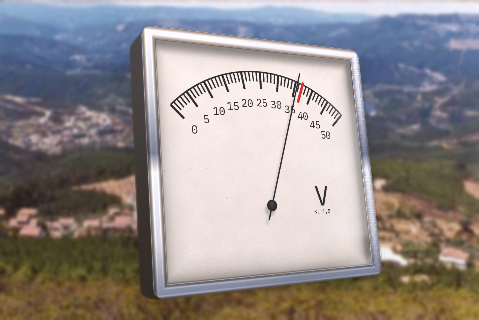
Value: 35,V
